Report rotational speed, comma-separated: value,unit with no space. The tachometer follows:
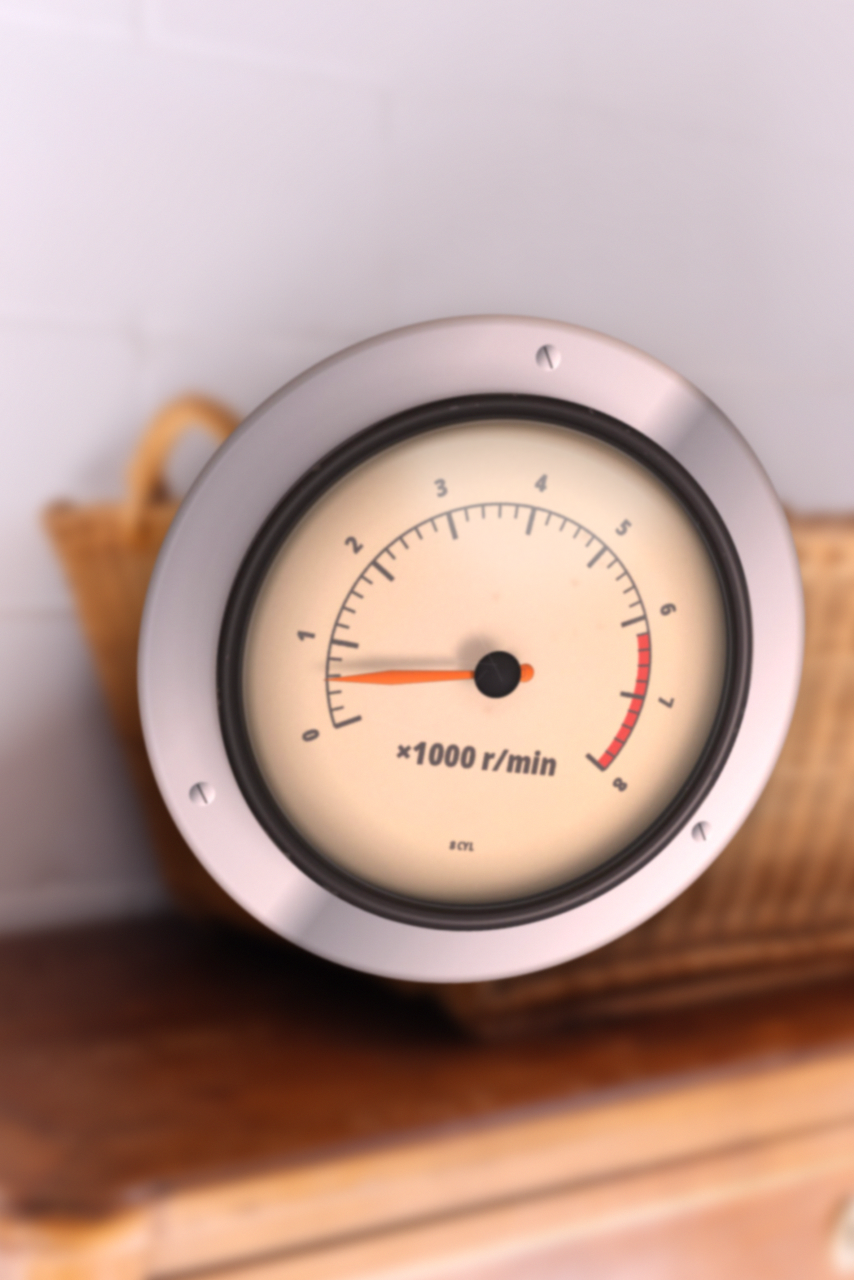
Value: 600,rpm
